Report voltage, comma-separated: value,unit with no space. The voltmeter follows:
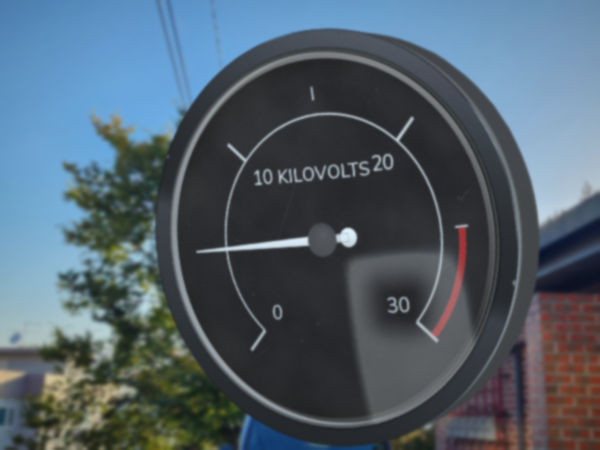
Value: 5,kV
